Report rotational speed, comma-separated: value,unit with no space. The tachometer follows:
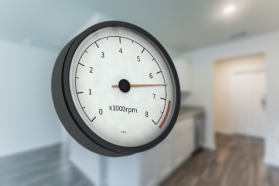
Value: 6500,rpm
